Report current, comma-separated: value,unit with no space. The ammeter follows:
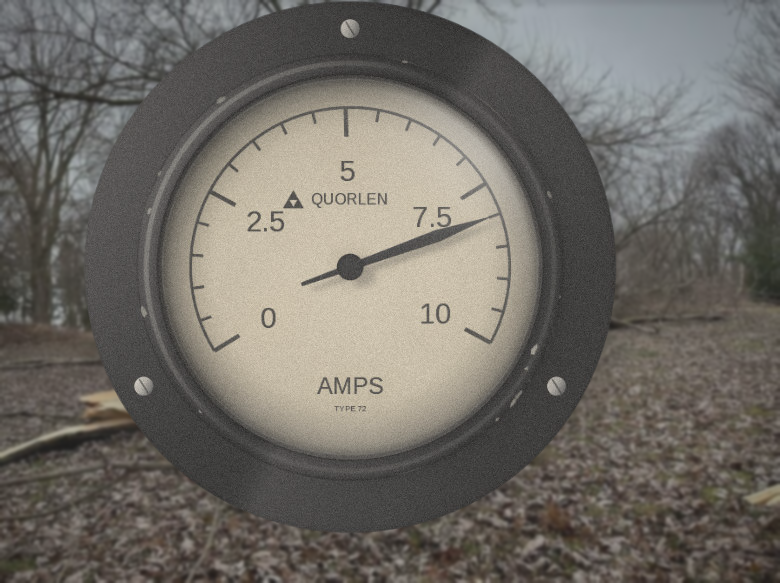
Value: 8,A
